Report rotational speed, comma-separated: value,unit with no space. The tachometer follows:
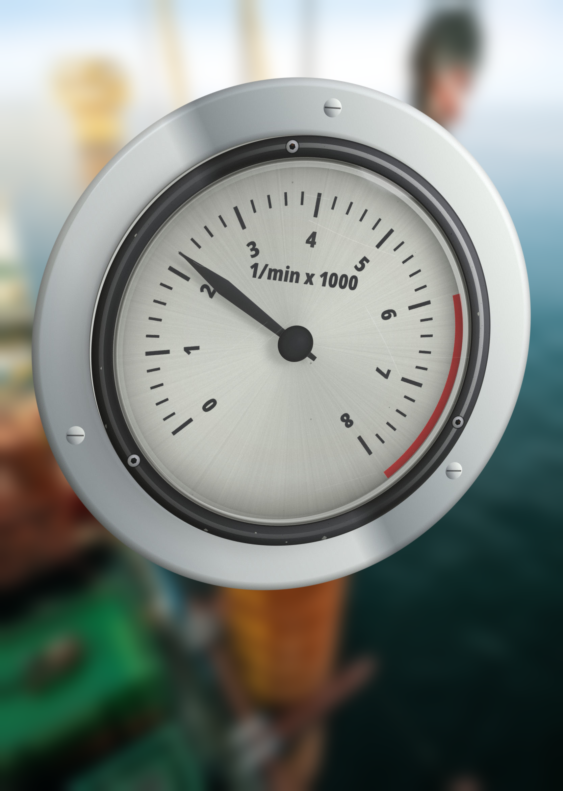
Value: 2200,rpm
